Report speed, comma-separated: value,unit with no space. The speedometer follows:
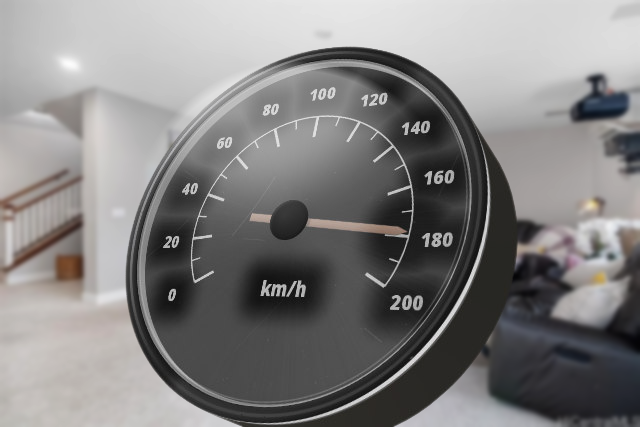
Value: 180,km/h
